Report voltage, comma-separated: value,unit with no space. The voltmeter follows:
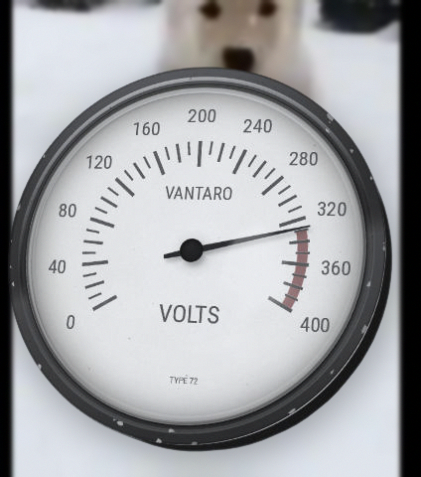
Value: 330,V
